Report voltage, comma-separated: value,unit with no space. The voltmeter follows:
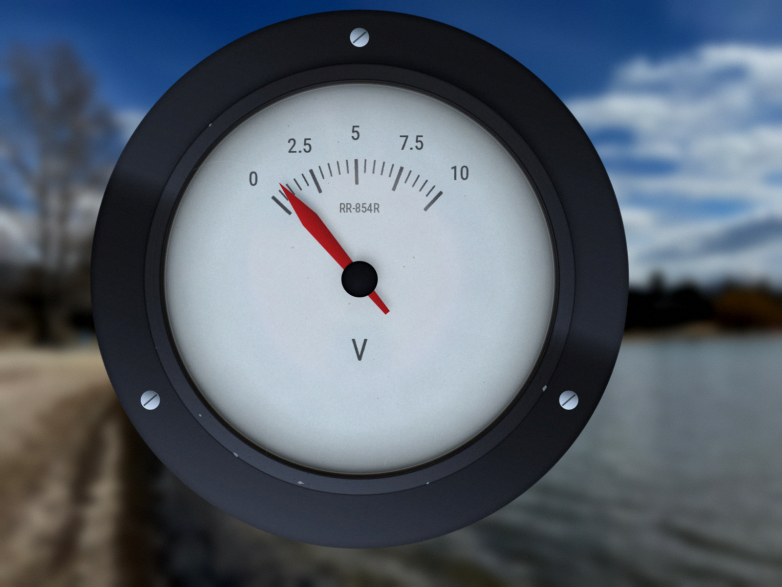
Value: 0.75,V
